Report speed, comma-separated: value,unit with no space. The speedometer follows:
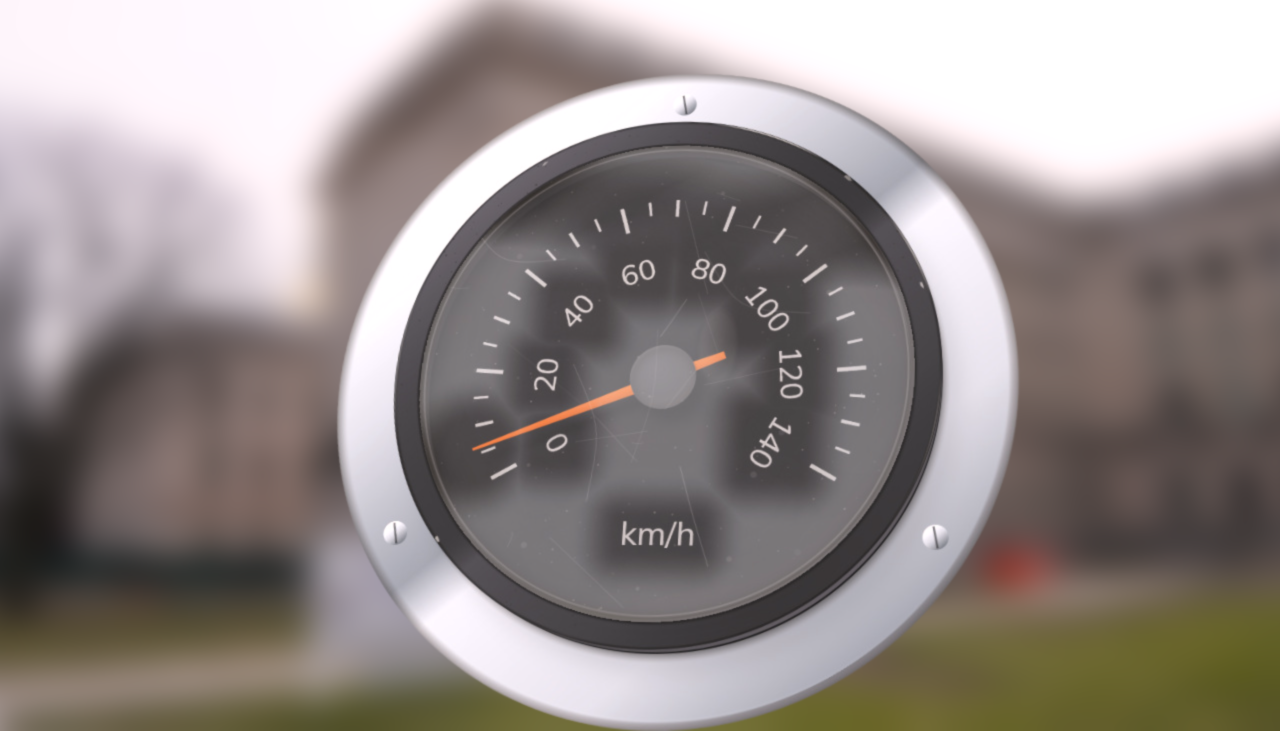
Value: 5,km/h
